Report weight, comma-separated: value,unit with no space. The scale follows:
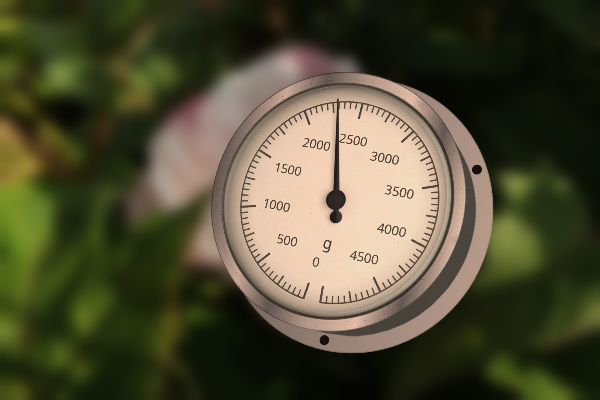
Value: 2300,g
